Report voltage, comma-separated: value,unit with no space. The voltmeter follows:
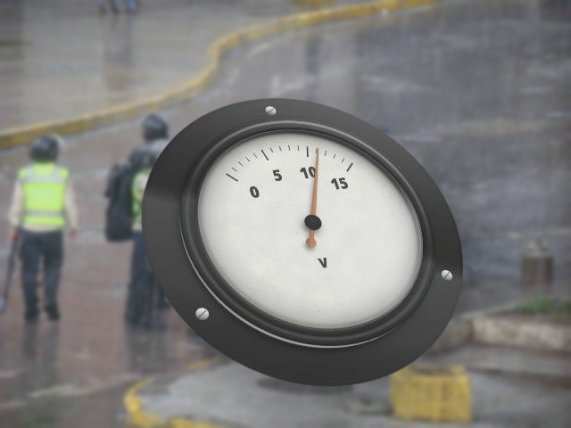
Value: 11,V
